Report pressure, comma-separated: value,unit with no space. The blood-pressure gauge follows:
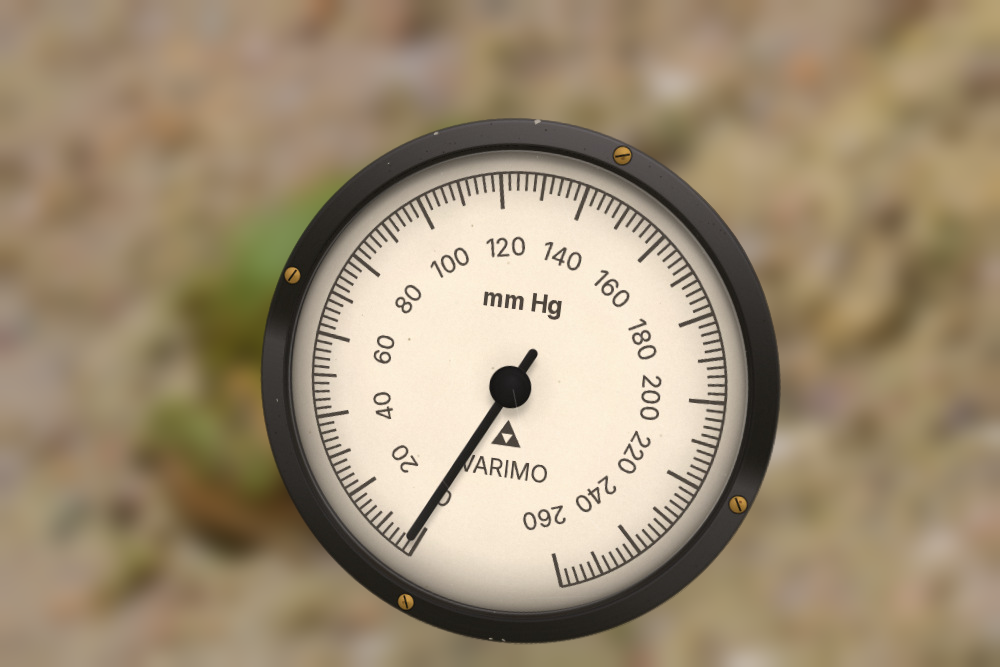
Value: 2,mmHg
